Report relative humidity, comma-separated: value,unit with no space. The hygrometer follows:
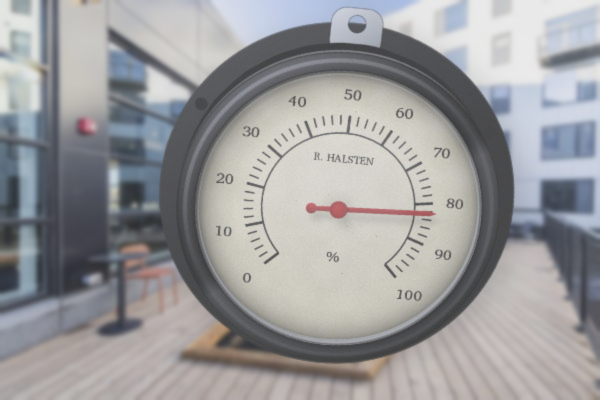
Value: 82,%
